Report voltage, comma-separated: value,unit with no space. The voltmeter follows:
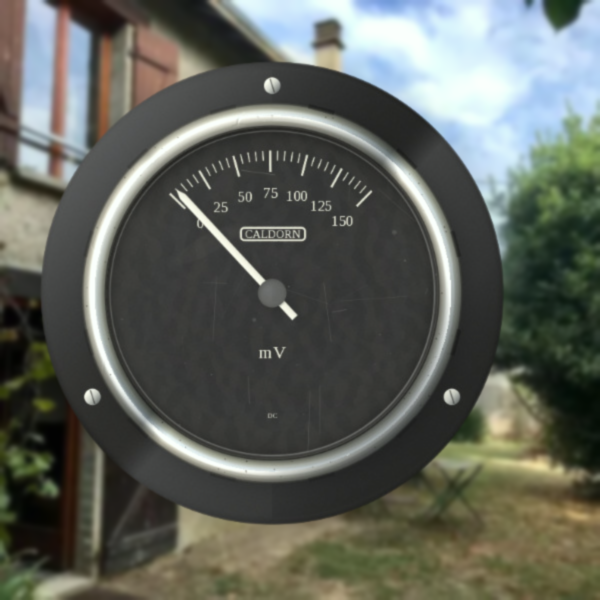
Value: 5,mV
